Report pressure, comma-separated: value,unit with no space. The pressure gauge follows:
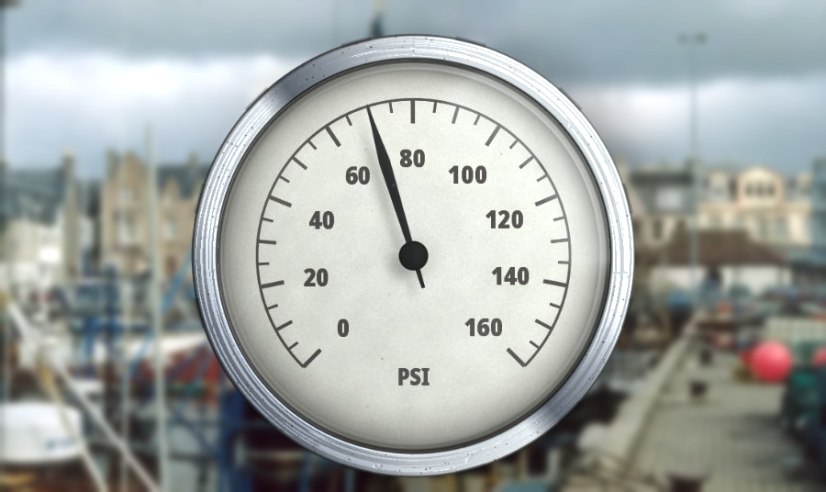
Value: 70,psi
